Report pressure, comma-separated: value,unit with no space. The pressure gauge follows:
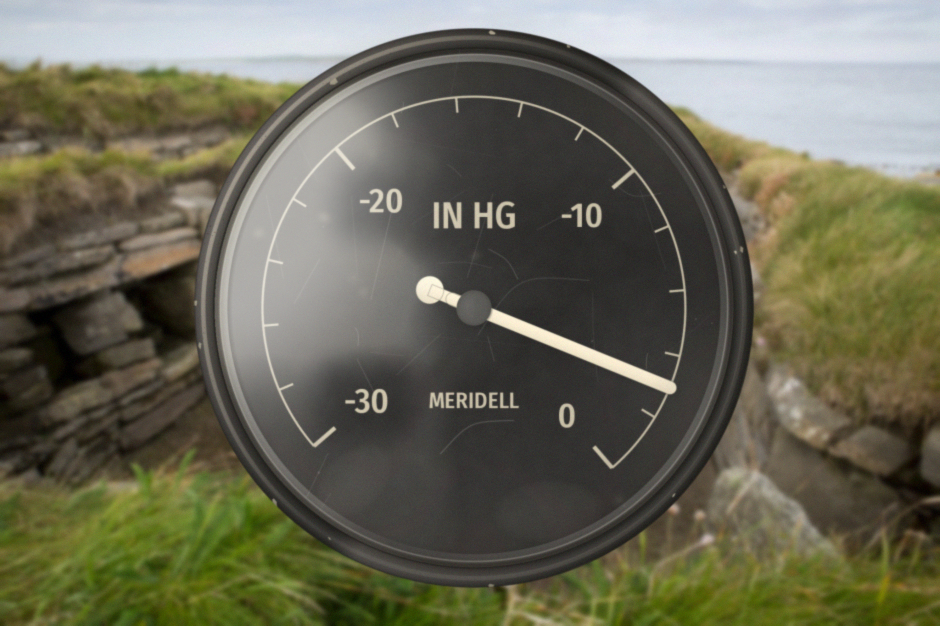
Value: -3,inHg
